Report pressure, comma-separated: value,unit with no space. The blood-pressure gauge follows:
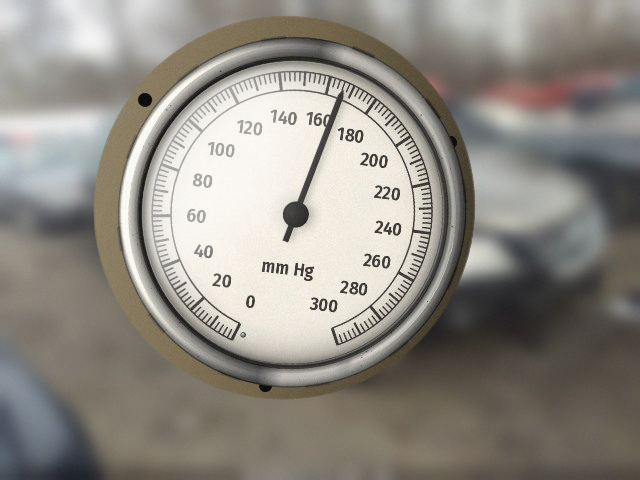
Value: 166,mmHg
